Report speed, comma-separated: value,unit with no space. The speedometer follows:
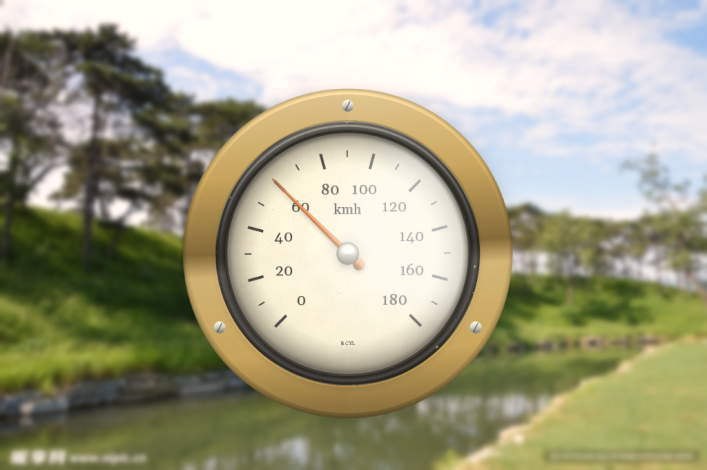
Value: 60,km/h
